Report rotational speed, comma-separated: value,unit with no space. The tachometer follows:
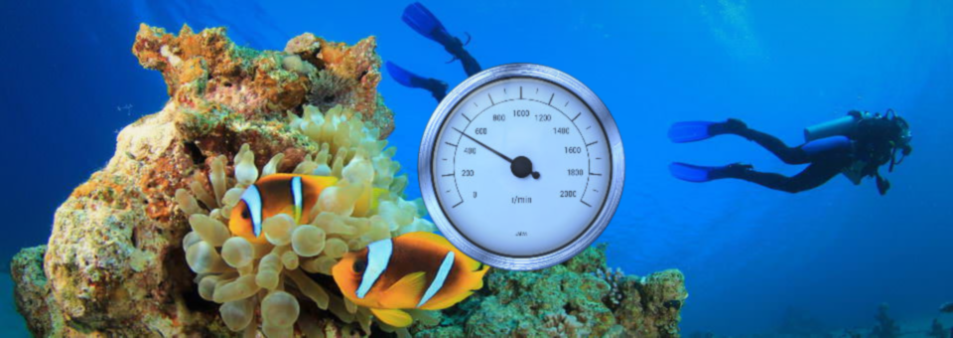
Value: 500,rpm
